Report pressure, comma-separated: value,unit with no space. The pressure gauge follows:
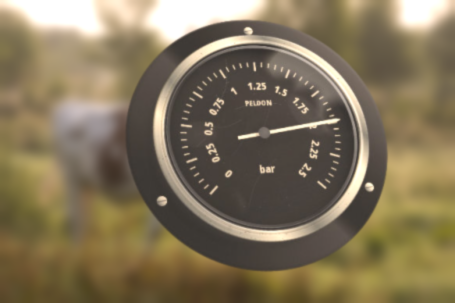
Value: 2,bar
